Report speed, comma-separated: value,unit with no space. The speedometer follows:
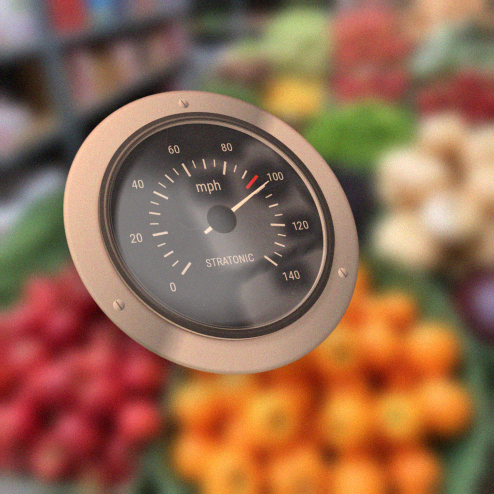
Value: 100,mph
